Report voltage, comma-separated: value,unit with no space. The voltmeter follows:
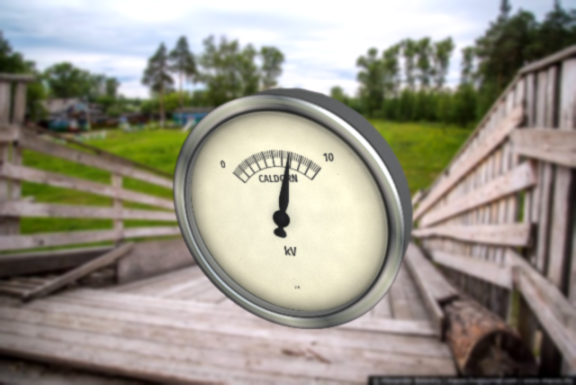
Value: 7,kV
